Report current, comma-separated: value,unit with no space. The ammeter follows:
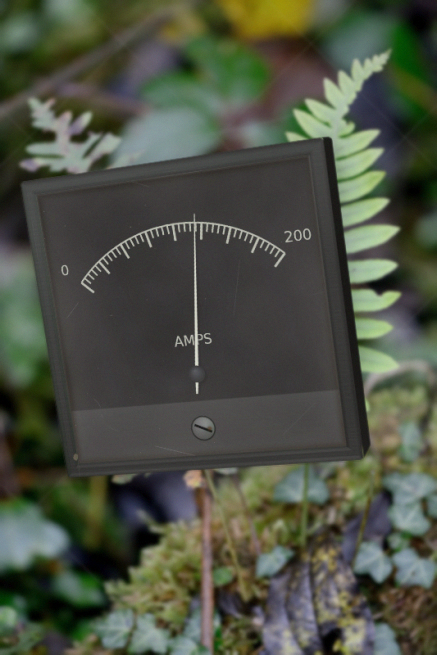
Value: 120,A
